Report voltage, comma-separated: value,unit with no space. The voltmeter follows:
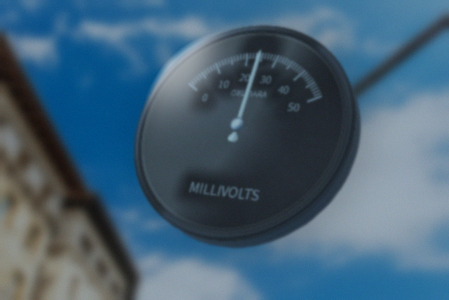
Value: 25,mV
